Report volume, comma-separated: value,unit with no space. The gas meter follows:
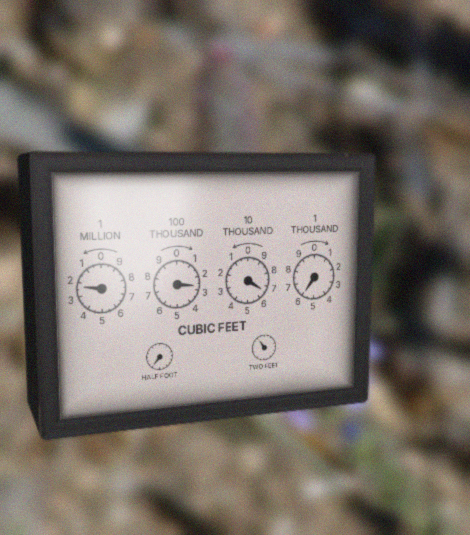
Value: 226600,ft³
